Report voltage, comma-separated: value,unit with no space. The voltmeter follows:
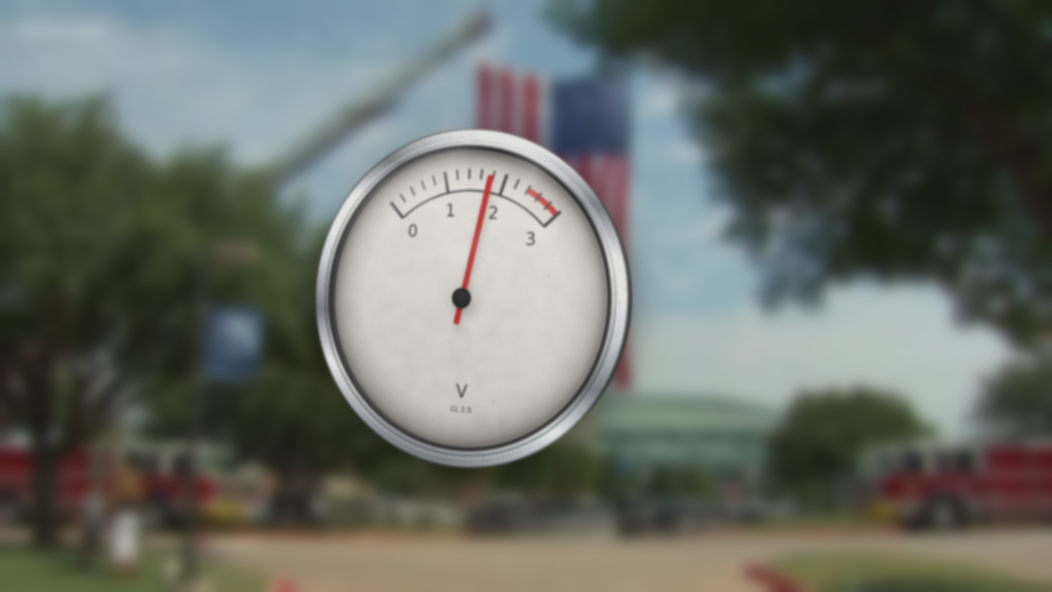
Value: 1.8,V
